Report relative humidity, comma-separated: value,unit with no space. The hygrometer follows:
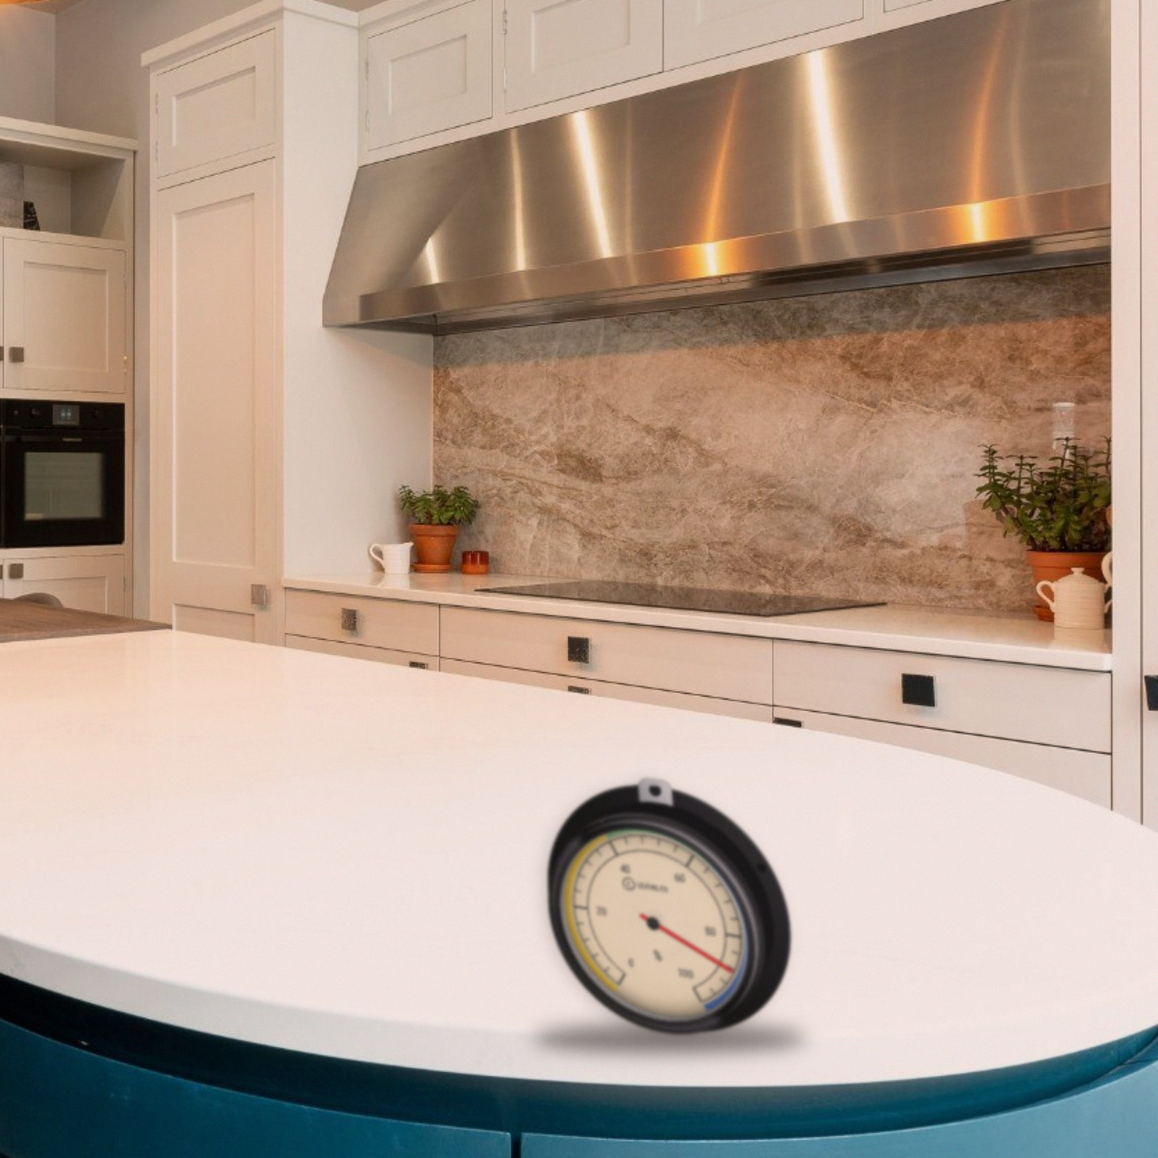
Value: 88,%
